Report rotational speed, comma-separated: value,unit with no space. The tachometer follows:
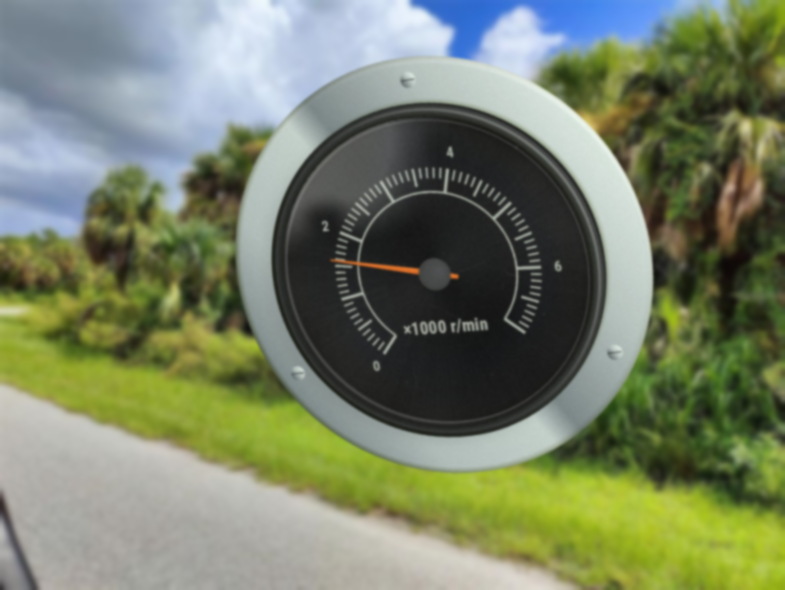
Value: 1600,rpm
